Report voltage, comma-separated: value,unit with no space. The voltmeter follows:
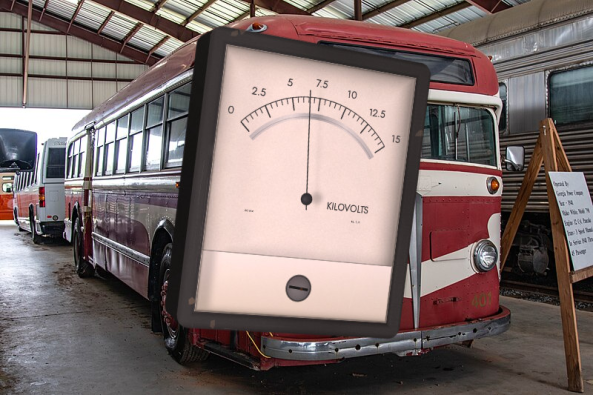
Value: 6.5,kV
